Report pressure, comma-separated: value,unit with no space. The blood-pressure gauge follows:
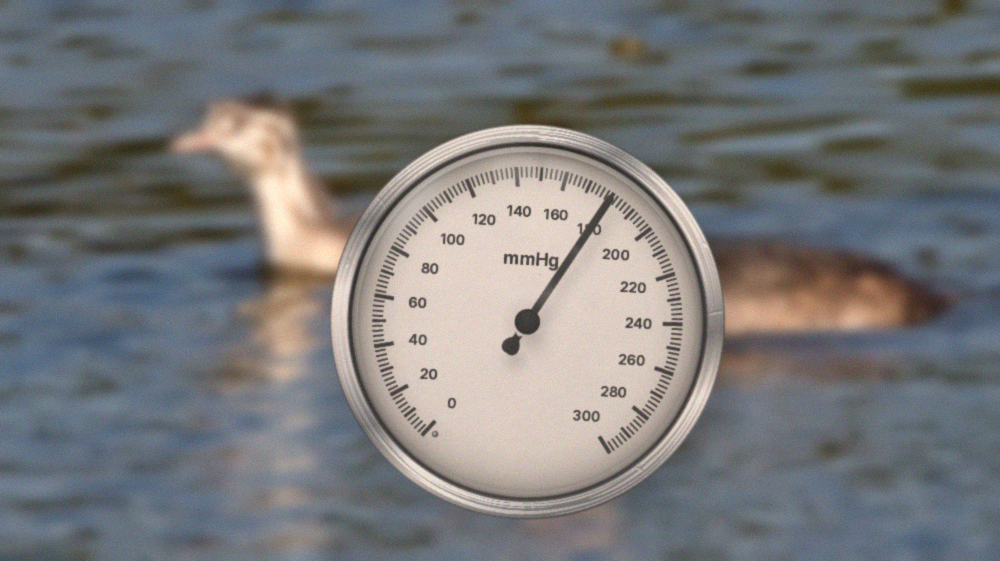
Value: 180,mmHg
